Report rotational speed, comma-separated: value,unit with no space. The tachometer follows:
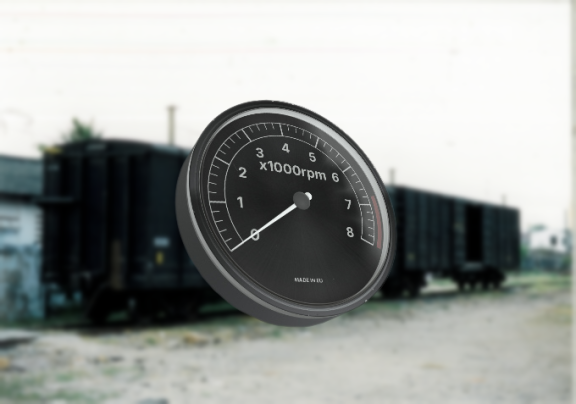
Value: 0,rpm
